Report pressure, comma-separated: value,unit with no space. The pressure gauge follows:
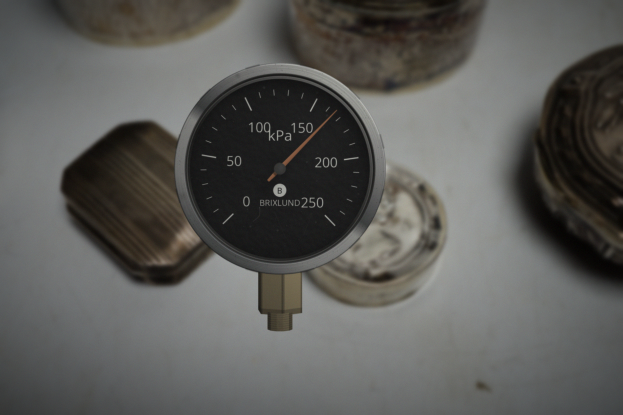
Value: 165,kPa
